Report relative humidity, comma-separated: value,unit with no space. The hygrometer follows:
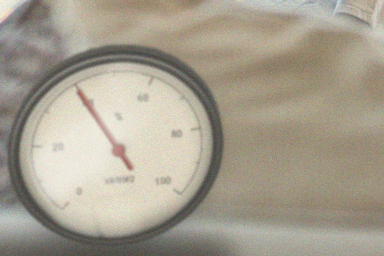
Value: 40,%
